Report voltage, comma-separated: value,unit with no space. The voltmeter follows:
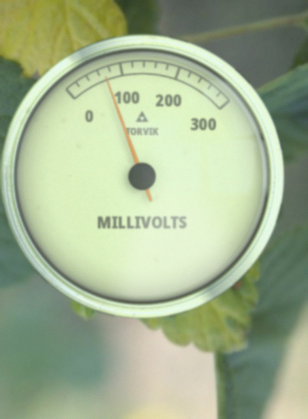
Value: 70,mV
